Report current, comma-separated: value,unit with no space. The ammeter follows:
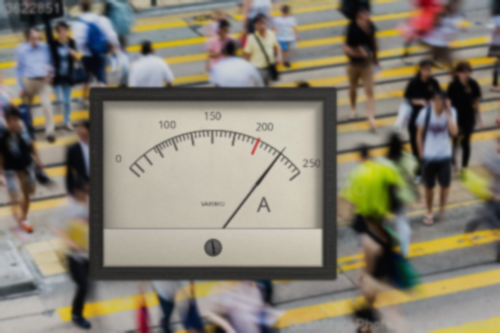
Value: 225,A
